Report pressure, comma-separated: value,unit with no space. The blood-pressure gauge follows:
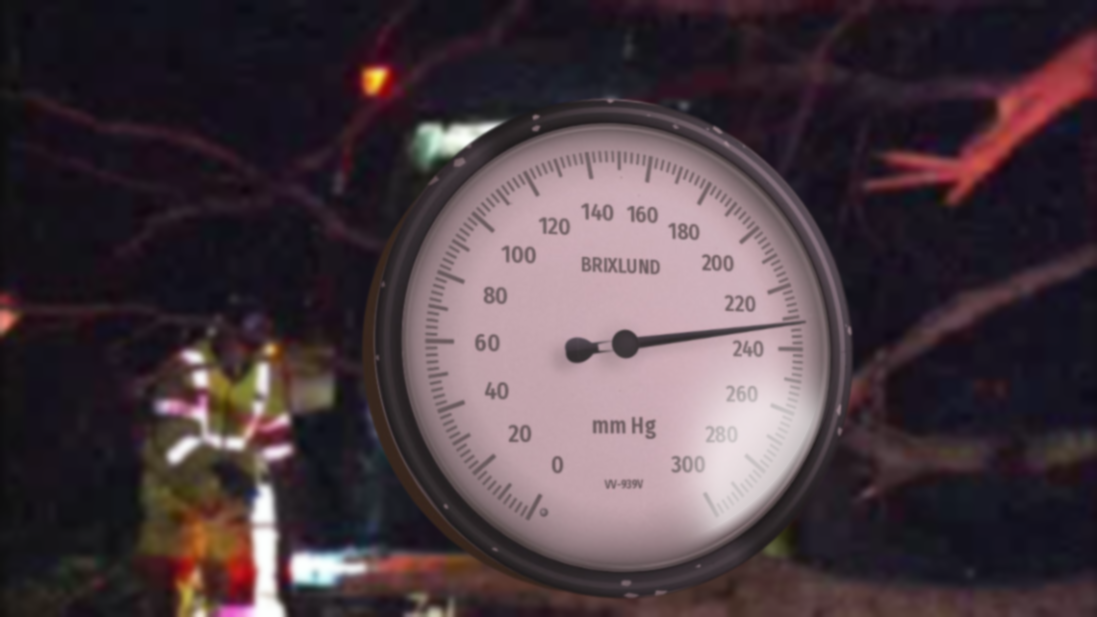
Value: 232,mmHg
